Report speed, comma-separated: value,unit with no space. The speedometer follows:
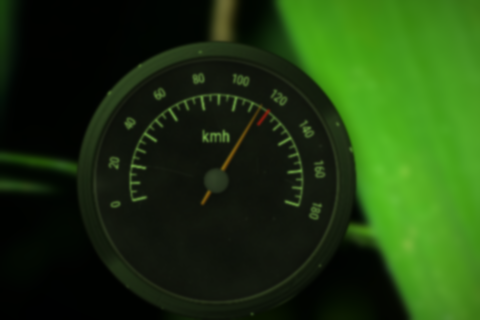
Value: 115,km/h
